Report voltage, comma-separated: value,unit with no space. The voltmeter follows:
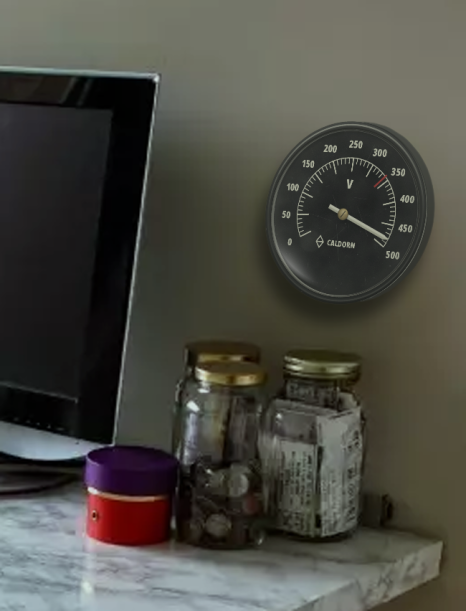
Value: 480,V
